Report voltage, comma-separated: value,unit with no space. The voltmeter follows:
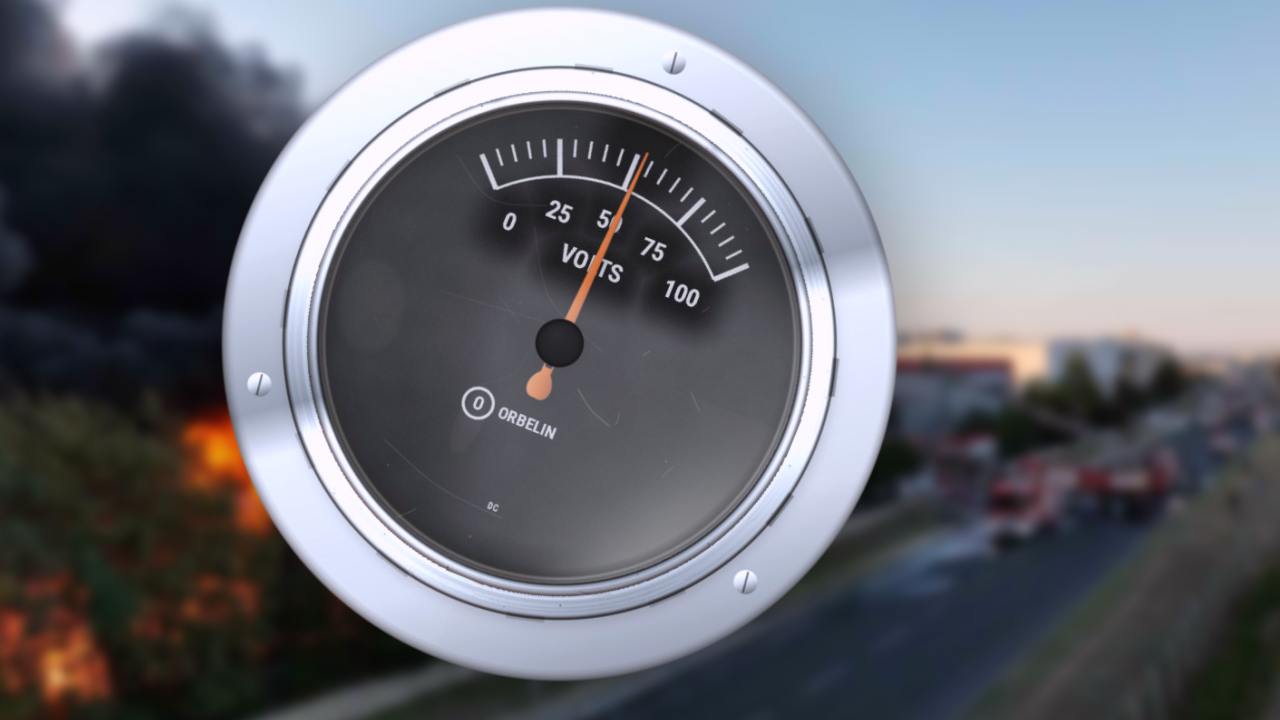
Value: 52.5,V
